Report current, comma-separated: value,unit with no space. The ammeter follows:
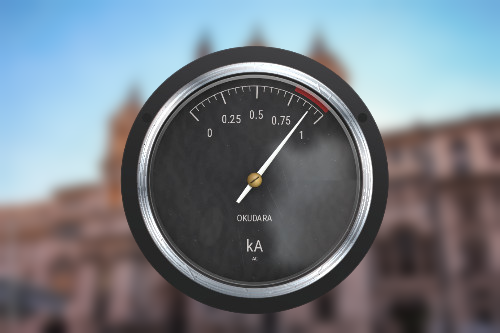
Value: 0.9,kA
